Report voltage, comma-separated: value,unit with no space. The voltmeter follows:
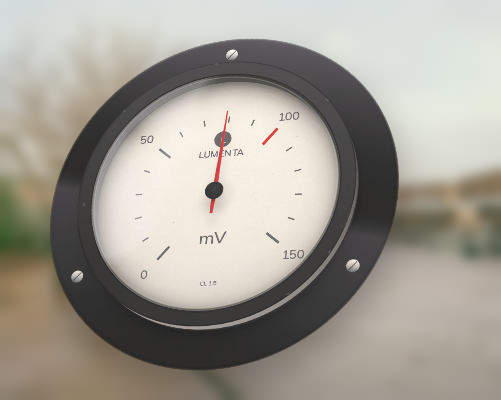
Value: 80,mV
